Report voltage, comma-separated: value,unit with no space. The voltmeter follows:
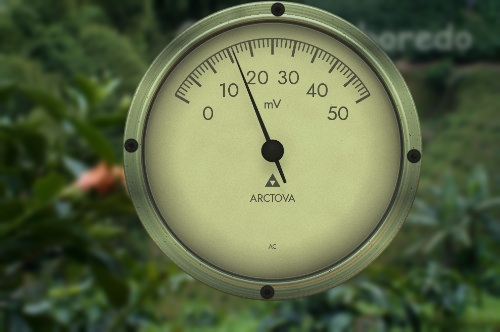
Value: 16,mV
